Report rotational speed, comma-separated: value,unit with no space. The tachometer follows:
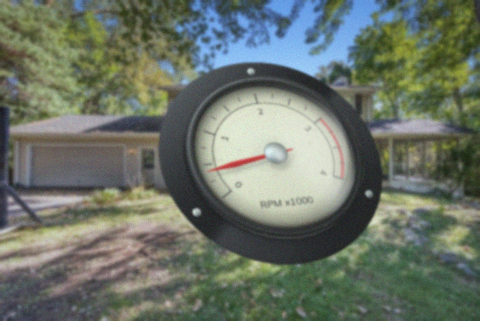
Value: 375,rpm
